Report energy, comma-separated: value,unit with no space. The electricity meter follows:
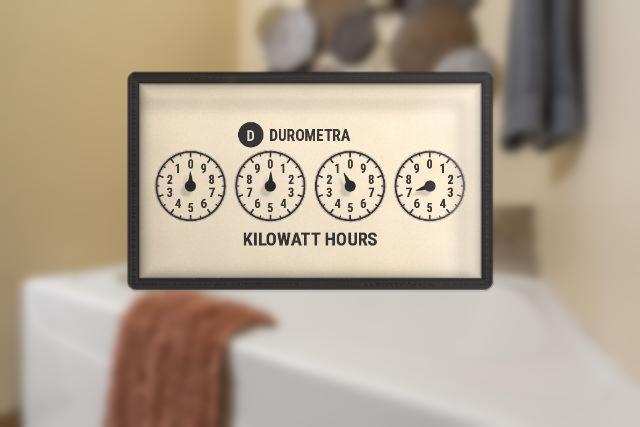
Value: 7,kWh
